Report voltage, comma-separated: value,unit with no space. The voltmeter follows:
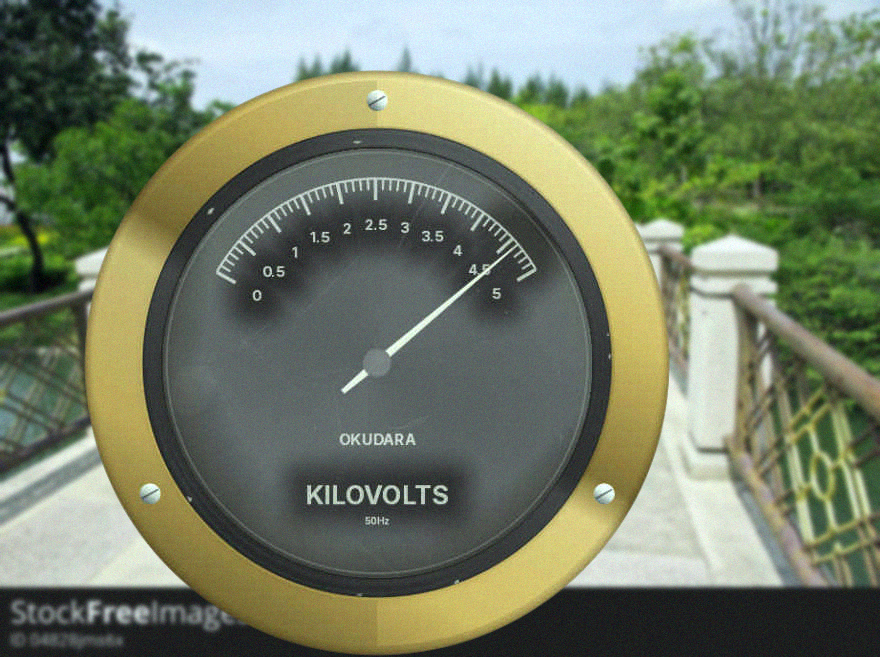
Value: 4.6,kV
